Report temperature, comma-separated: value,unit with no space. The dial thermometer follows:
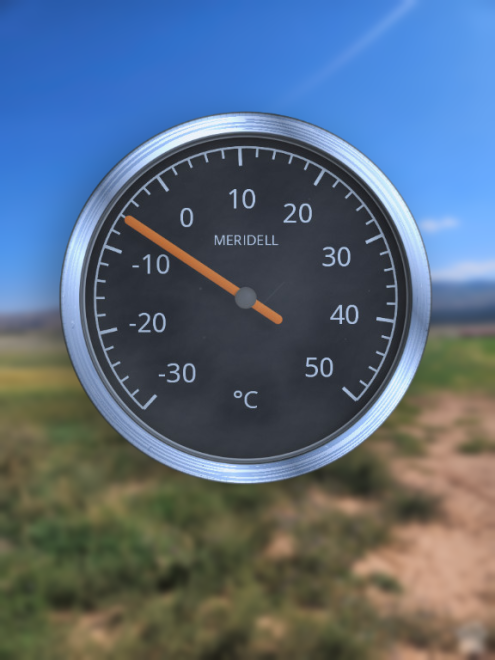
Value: -6,°C
